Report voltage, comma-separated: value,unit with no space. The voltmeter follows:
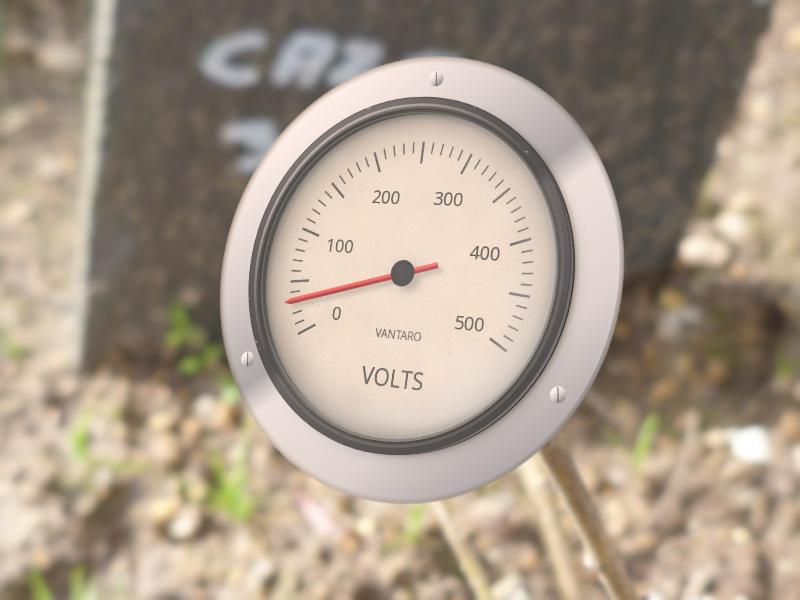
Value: 30,V
